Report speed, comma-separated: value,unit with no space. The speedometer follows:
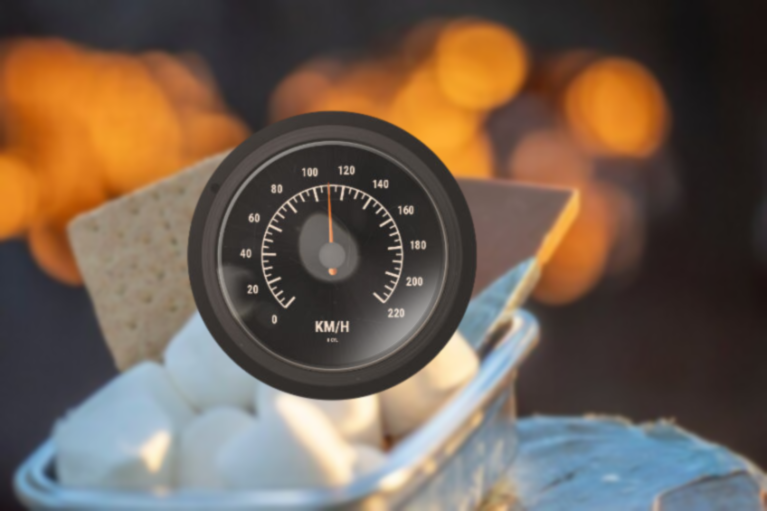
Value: 110,km/h
